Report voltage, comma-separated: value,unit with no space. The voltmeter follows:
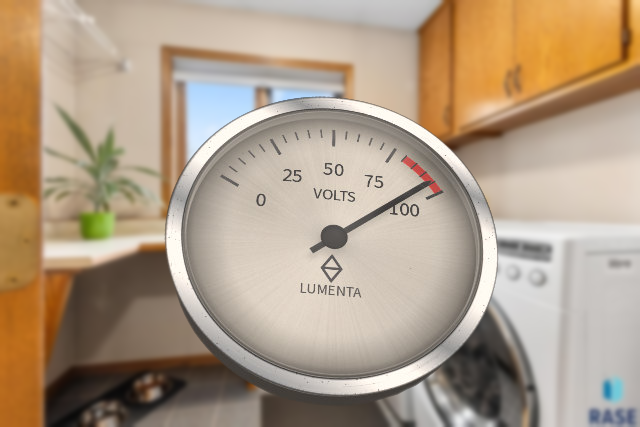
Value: 95,V
